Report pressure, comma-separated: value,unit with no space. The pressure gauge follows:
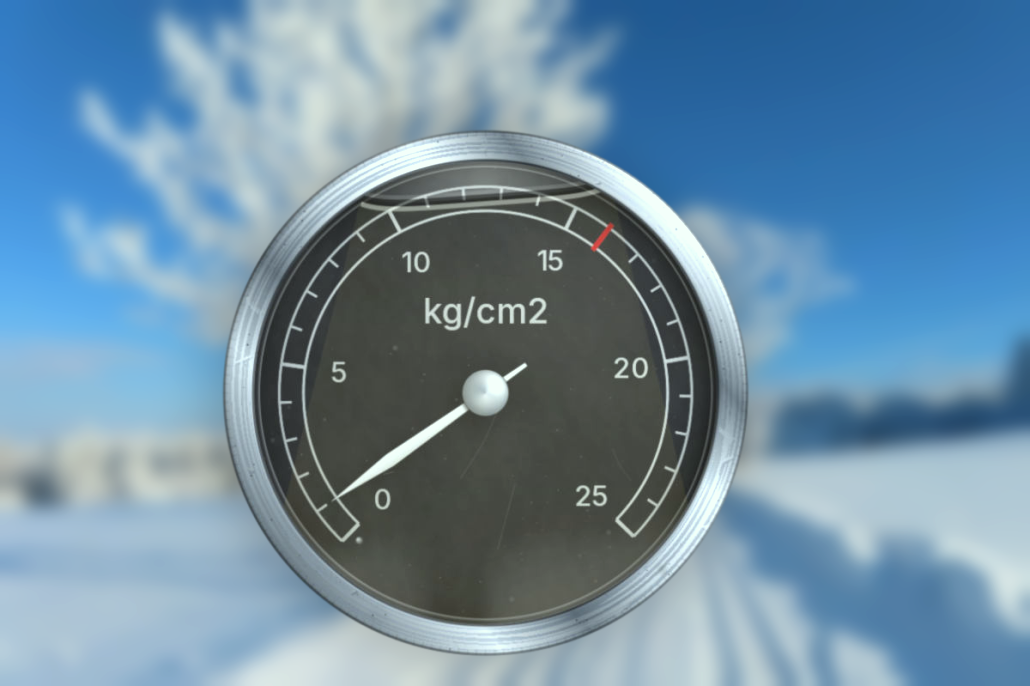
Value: 1,kg/cm²
